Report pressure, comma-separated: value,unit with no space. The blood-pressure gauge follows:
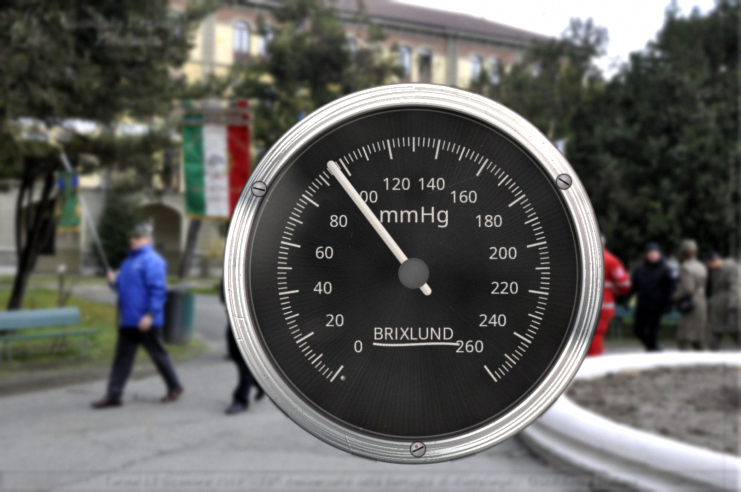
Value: 96,mmHg
